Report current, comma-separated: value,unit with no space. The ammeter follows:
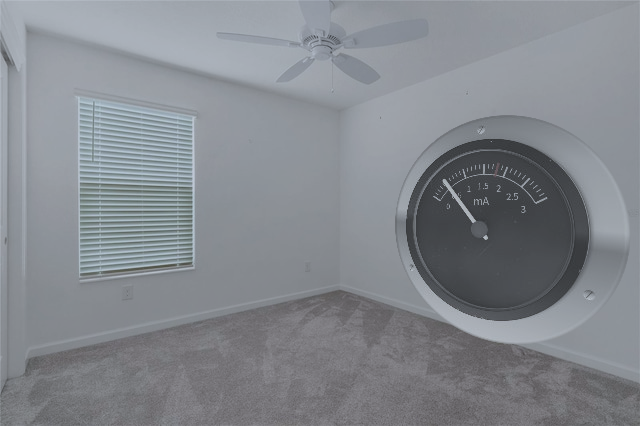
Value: 0.5,mA
